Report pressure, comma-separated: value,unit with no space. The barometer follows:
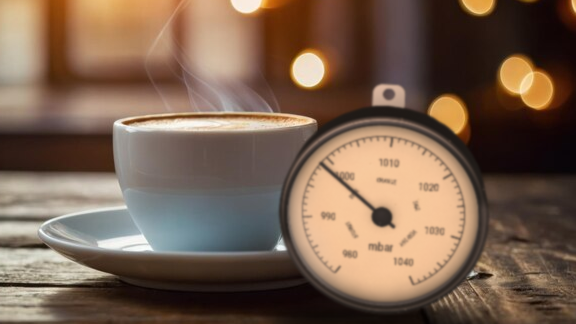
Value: 999,mbar
